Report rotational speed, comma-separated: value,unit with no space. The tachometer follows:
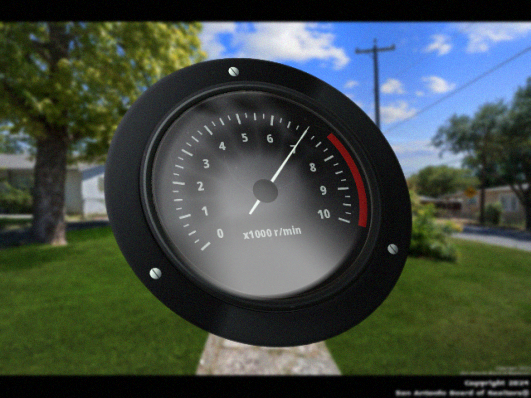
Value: 7000,rpm
